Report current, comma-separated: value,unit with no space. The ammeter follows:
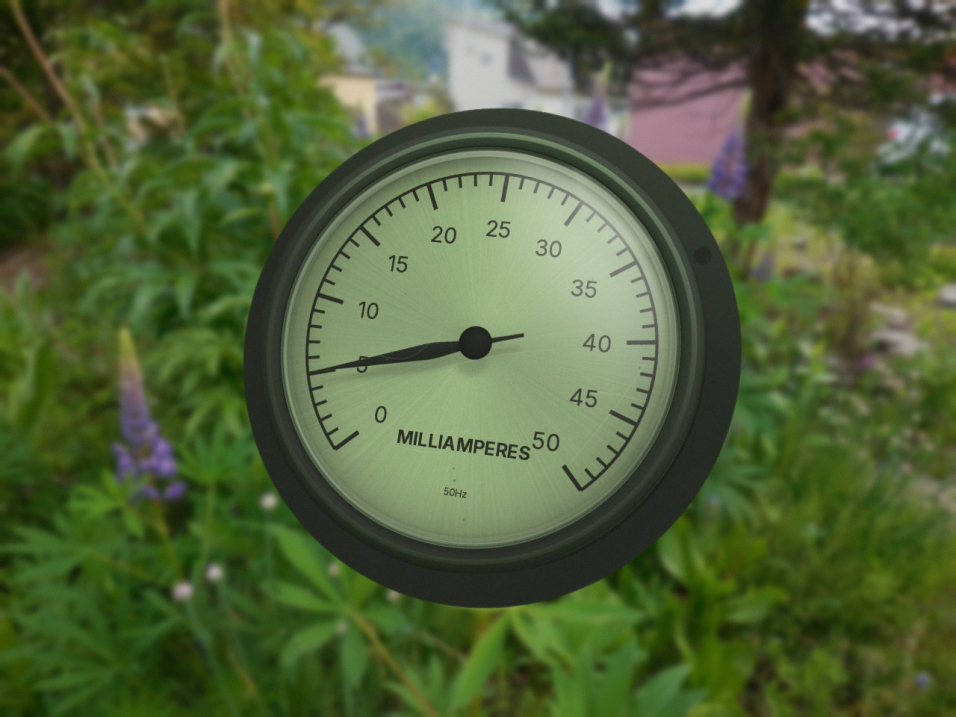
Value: 5,mA
